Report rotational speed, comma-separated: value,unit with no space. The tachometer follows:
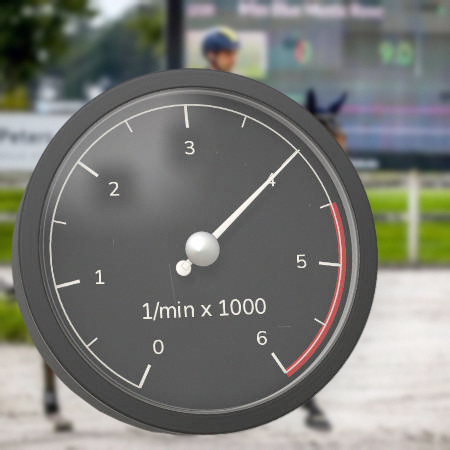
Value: 4000,rpm
